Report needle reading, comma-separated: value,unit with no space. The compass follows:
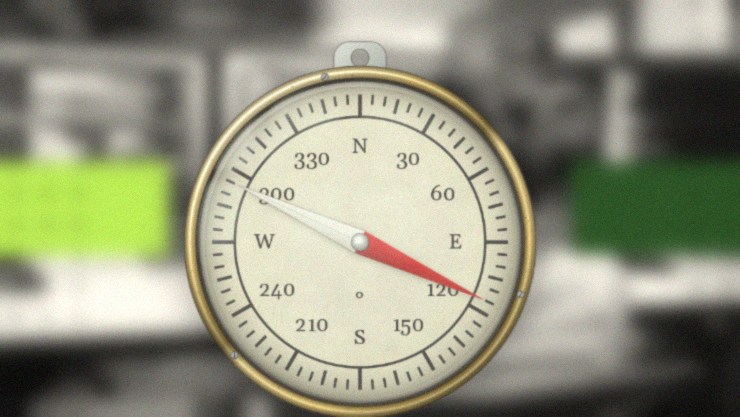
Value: 115,°
